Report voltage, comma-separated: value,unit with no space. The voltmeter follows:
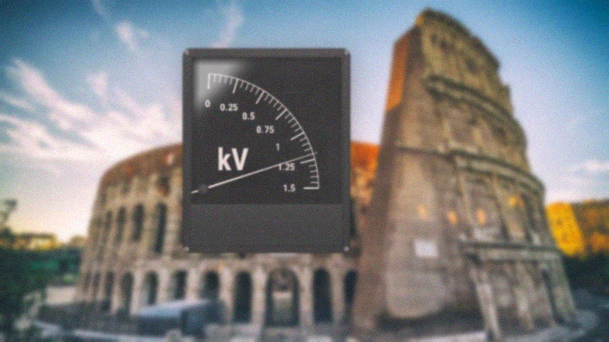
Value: 1.2,kV
